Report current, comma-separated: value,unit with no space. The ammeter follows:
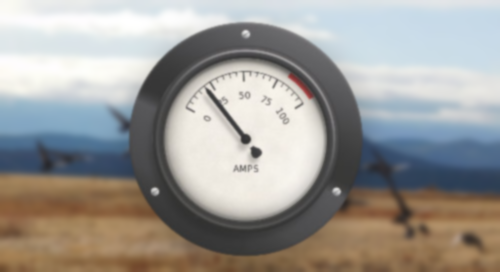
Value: 20,A
